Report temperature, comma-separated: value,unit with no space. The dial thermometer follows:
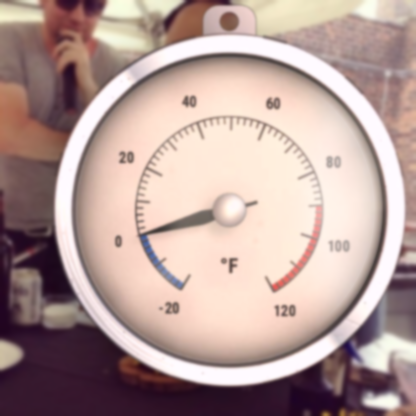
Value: 0,°F
